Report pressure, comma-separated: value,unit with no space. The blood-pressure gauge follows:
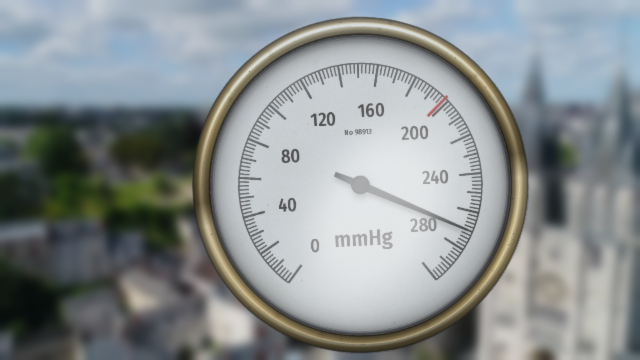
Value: 270,mmHg
